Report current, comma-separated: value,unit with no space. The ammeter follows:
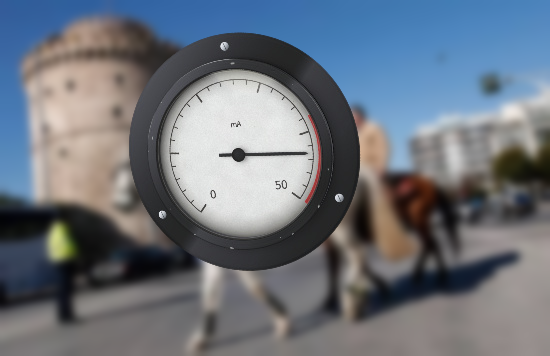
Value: 43,mA
